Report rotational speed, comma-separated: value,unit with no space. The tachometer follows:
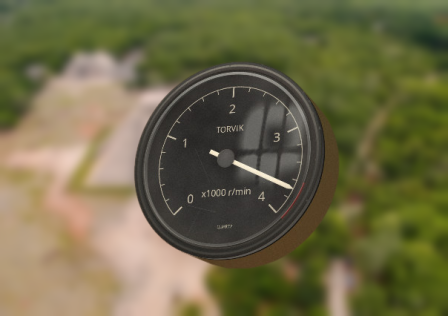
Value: 3700,rpm
